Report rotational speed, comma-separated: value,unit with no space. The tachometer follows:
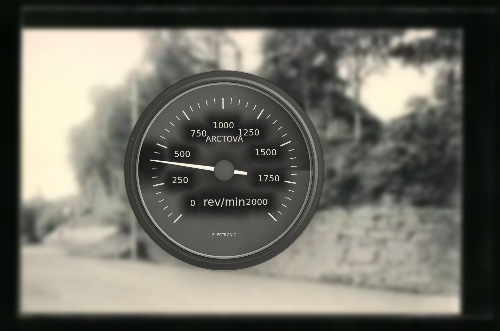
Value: 400,rpm
